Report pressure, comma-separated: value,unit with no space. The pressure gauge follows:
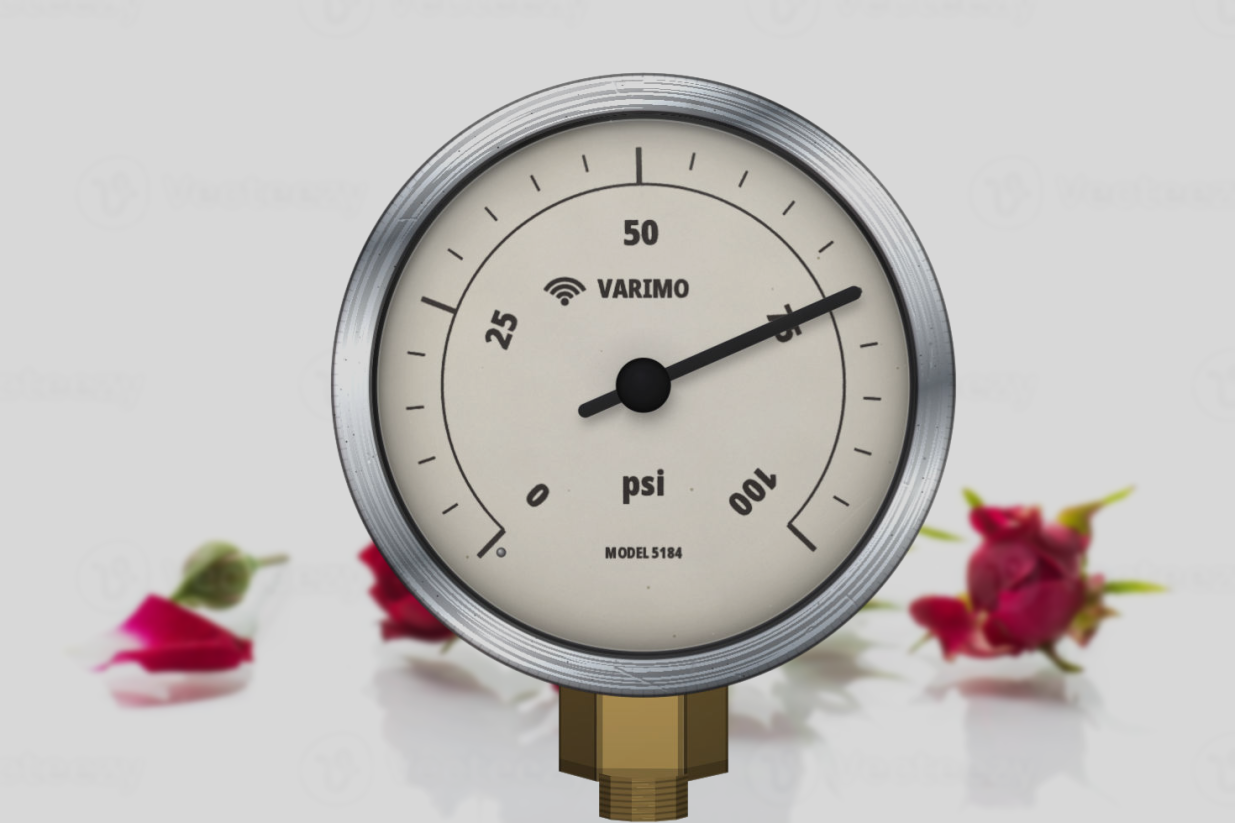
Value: 75,psi
